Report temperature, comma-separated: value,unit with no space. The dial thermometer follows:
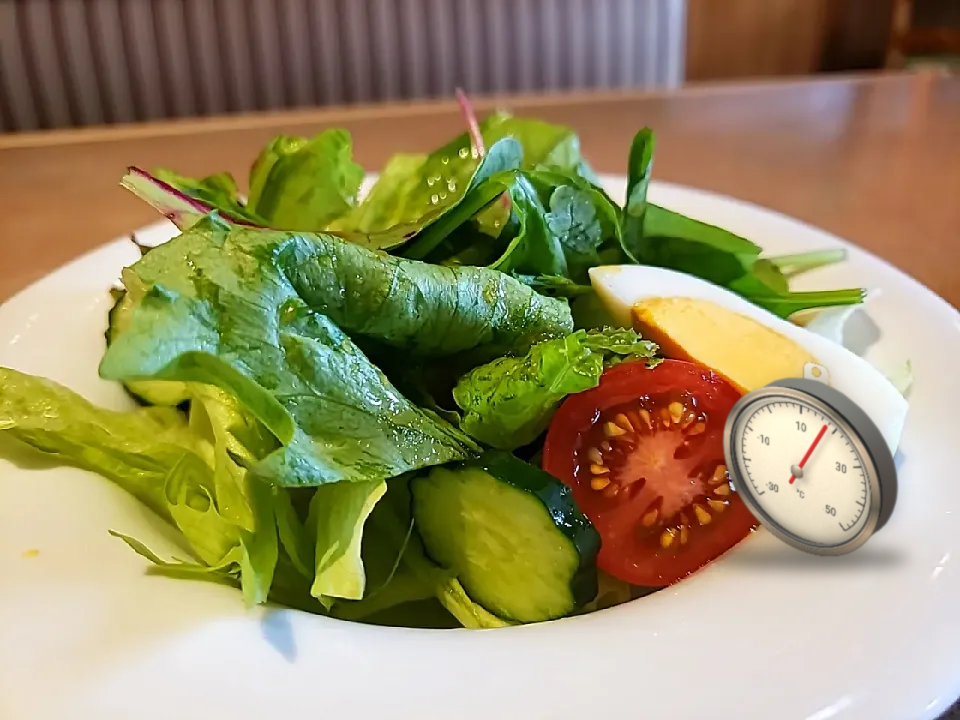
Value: 18,°C
